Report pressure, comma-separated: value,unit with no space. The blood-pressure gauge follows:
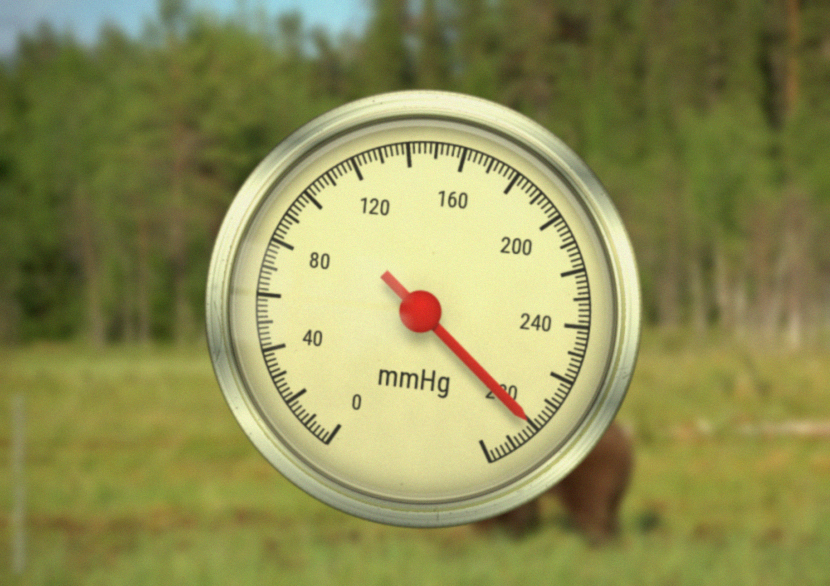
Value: 280,mmHg
